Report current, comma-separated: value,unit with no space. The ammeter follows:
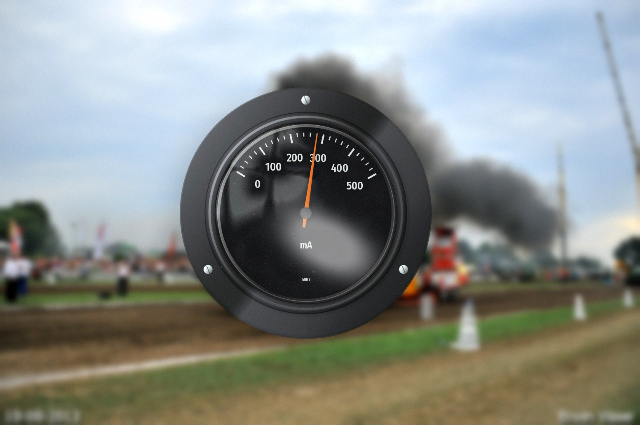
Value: 280,mA
